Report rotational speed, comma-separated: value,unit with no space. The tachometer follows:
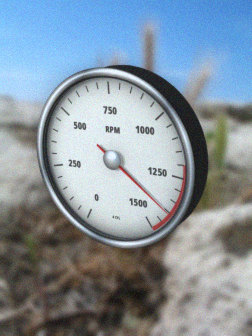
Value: 1400,rpm
